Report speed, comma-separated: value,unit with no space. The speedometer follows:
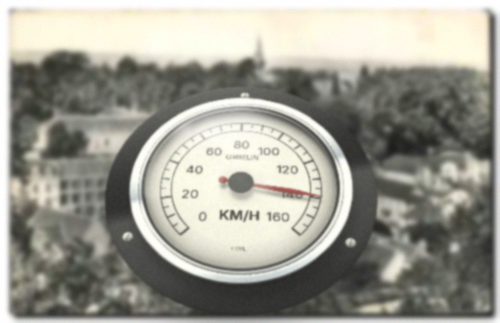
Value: 140,km/h
